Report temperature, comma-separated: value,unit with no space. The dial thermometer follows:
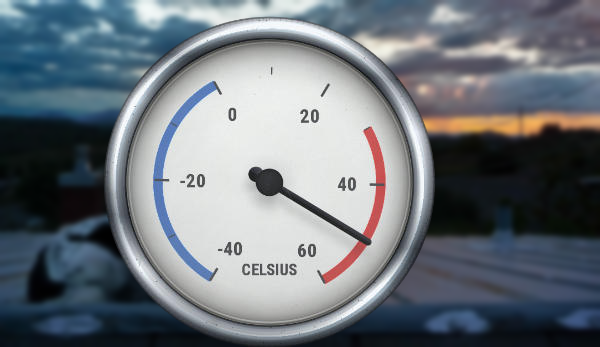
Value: 50,°C
